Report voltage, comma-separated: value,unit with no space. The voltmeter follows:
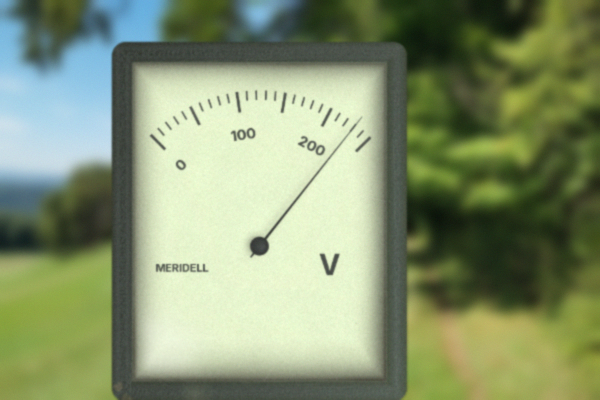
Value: 230,V
